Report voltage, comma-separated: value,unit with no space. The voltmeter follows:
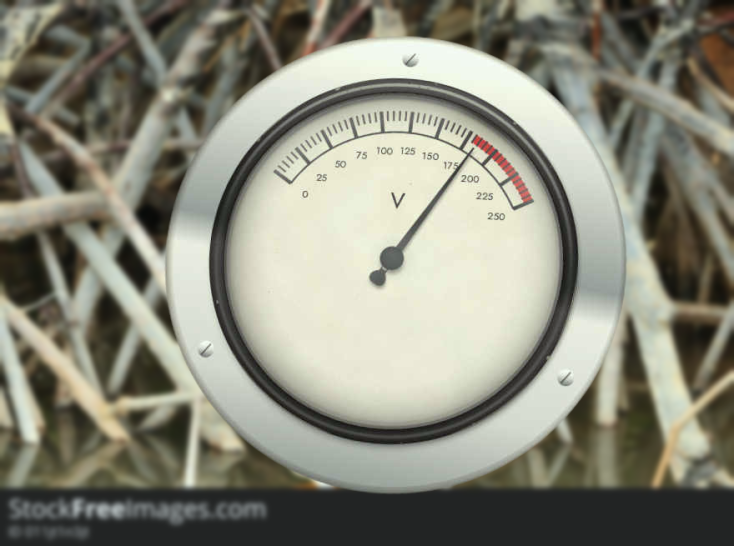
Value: 185,V
